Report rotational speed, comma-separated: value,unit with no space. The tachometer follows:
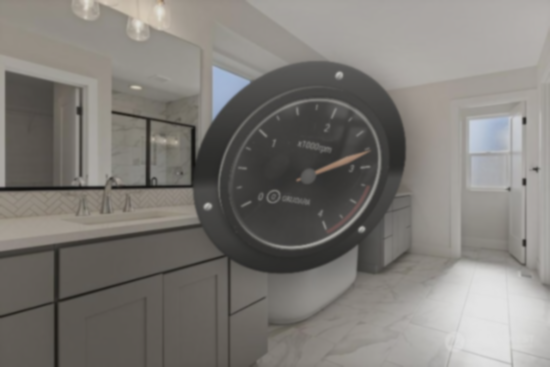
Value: 2750,rpm
